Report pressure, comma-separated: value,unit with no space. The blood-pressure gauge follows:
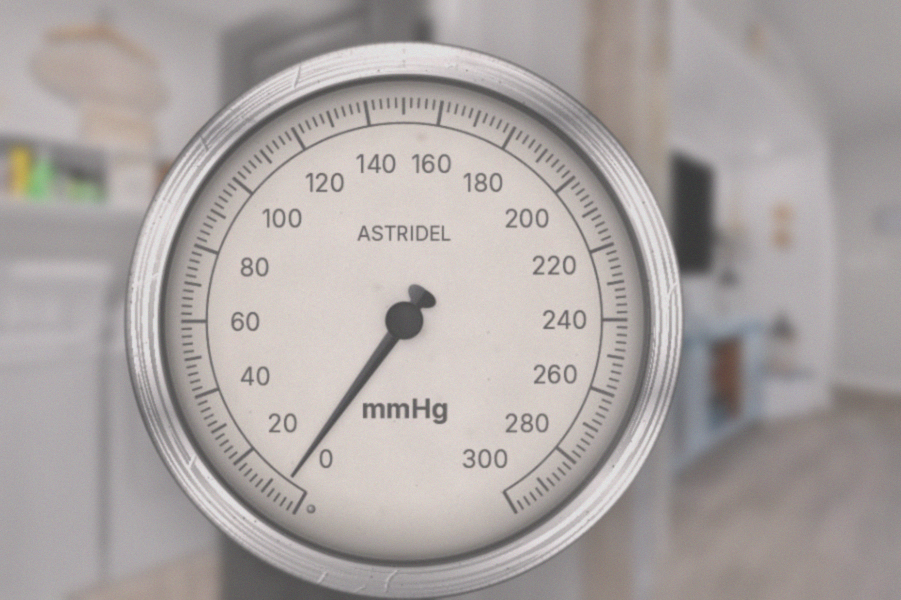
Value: 6,mmHg
